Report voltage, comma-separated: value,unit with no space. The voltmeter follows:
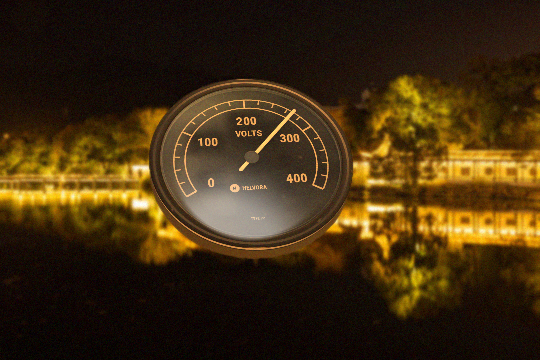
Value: 270,V
